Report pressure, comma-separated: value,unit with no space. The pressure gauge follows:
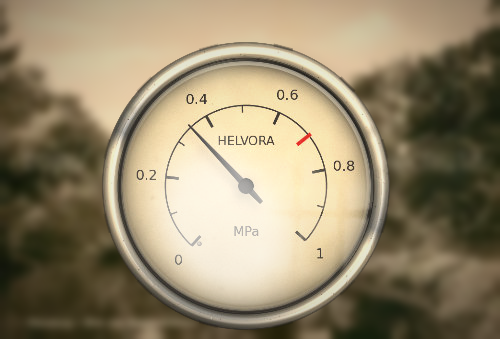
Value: 0.35,MPa
